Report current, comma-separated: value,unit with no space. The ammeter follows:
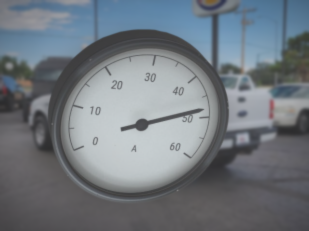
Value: 47.5,A
